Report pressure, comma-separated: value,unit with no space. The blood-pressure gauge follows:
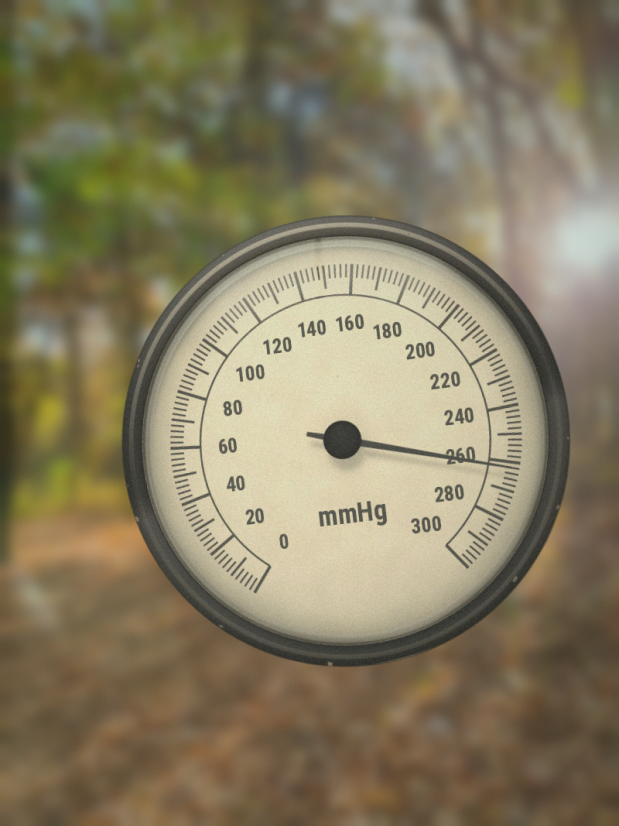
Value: 262,mmHg
